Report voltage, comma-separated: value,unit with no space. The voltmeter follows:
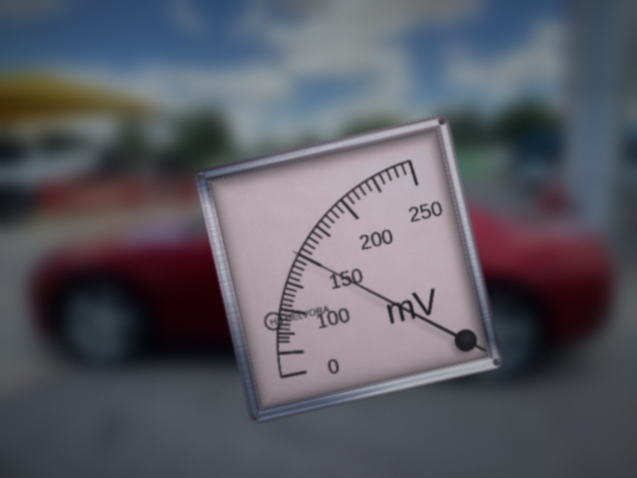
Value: 150,mV
